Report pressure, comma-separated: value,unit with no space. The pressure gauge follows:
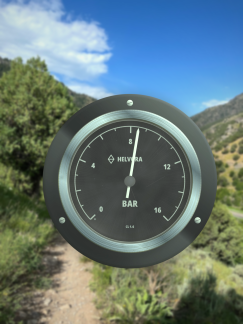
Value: 8.5,bar
